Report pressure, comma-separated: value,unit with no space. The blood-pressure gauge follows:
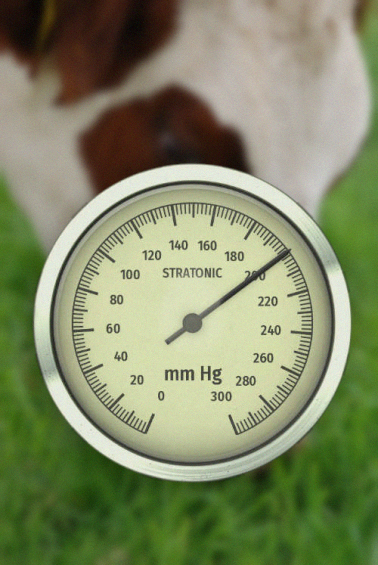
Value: 200,mmHg
